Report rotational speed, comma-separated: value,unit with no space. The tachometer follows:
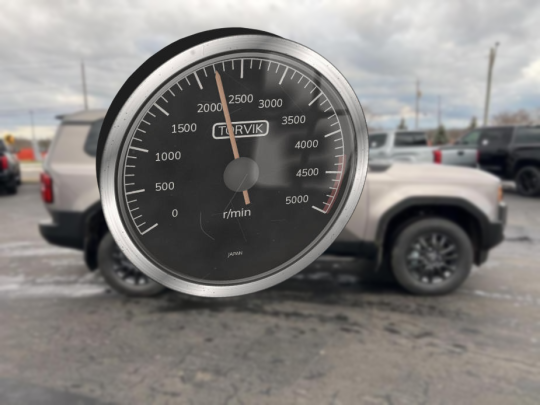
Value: 2200,rpm
